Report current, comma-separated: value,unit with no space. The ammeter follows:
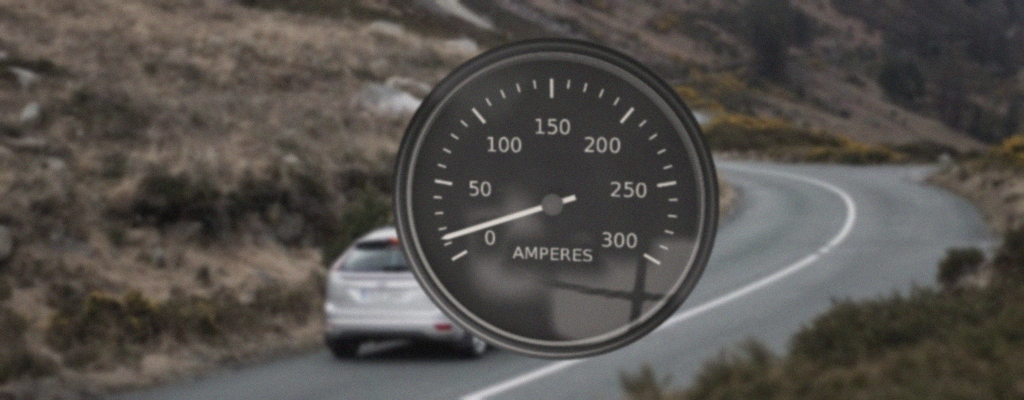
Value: 15,A
